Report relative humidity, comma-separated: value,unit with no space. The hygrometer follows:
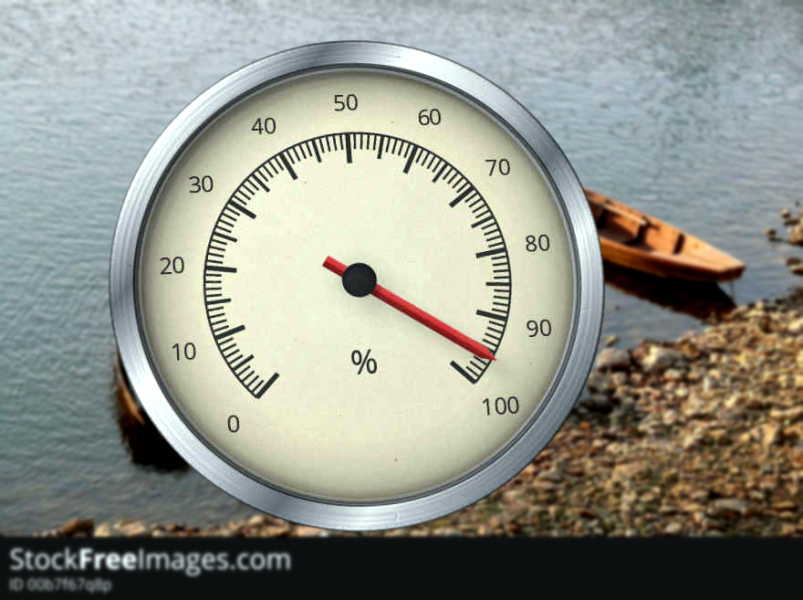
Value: 96,%
